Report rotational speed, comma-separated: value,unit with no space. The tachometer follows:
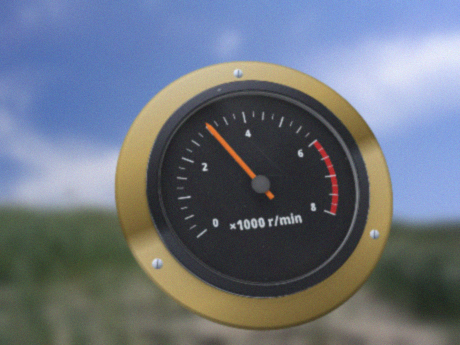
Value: 3000,rpm
